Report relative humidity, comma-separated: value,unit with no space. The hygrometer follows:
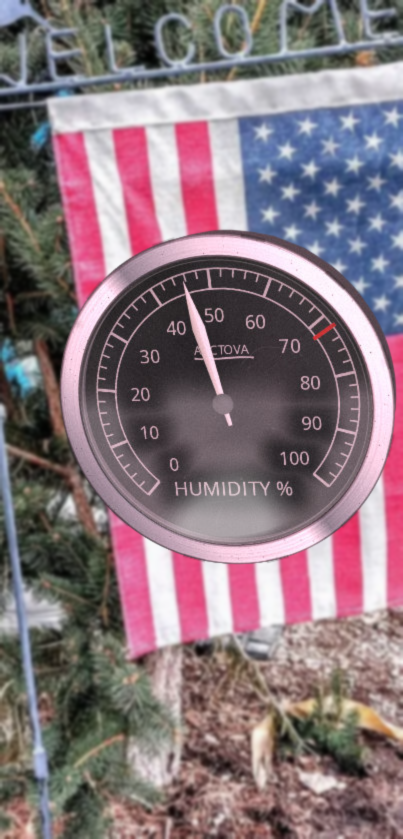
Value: 46,%
